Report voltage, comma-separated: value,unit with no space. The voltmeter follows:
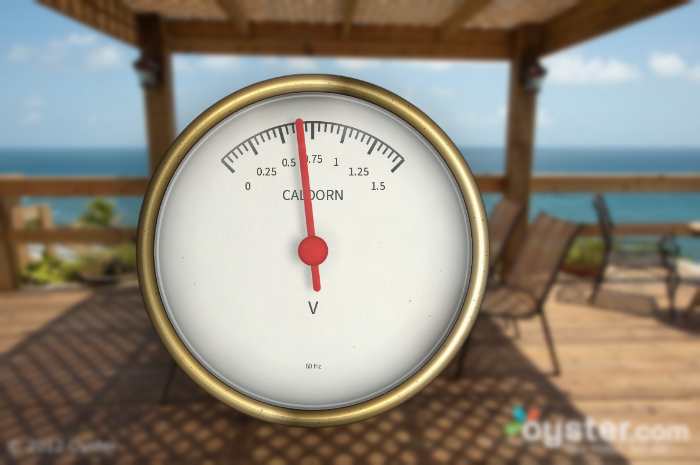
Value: 0.65,V
